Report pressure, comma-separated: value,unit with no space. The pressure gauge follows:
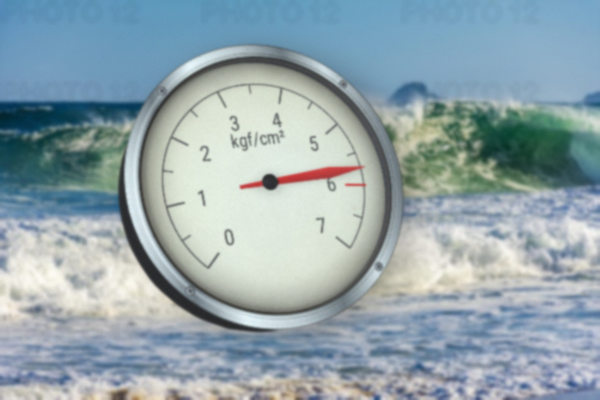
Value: 5.75,kg/cm²
